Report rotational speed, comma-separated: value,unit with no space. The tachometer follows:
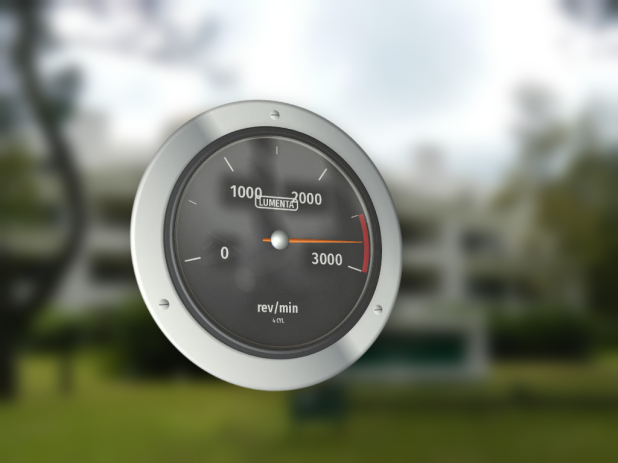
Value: 2750,rpm
